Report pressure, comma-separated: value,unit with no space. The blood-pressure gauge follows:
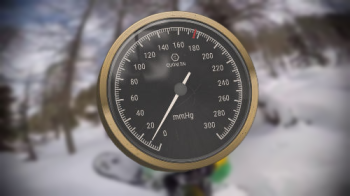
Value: 10,mmHg
